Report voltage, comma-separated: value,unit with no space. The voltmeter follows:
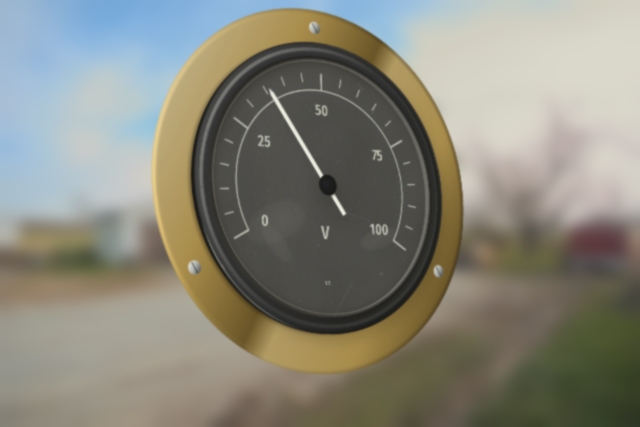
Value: 35,V
